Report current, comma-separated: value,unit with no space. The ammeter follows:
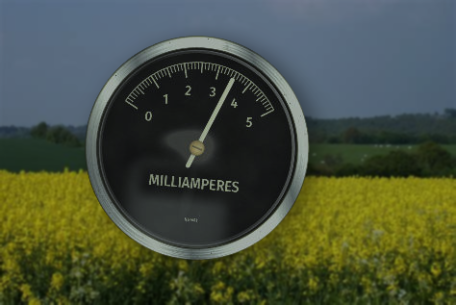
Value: 3.5,mA
